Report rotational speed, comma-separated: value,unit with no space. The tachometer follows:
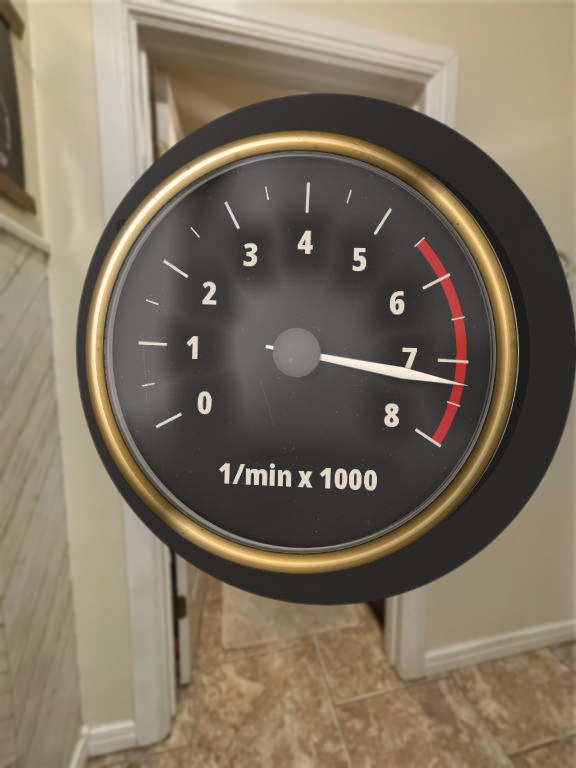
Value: 7250,rpm
